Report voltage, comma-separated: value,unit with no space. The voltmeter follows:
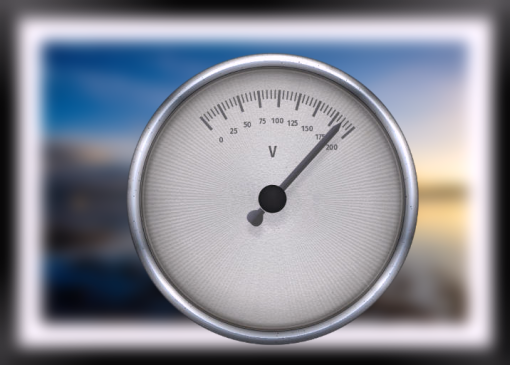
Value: 185,V
